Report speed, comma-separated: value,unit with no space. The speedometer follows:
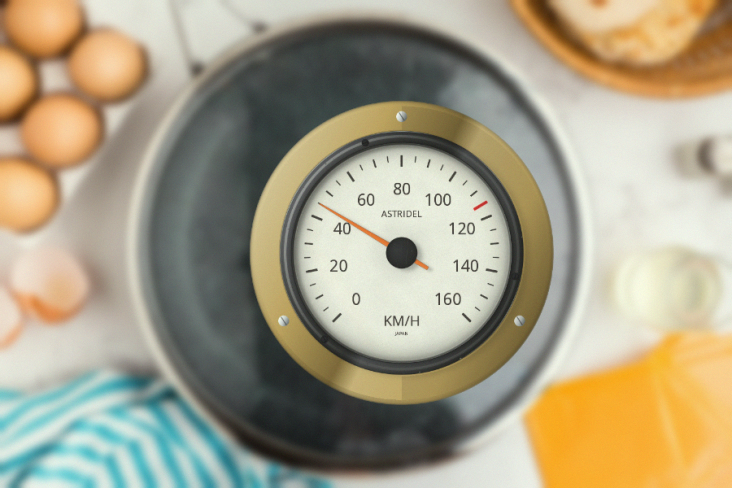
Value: 45,km/h
